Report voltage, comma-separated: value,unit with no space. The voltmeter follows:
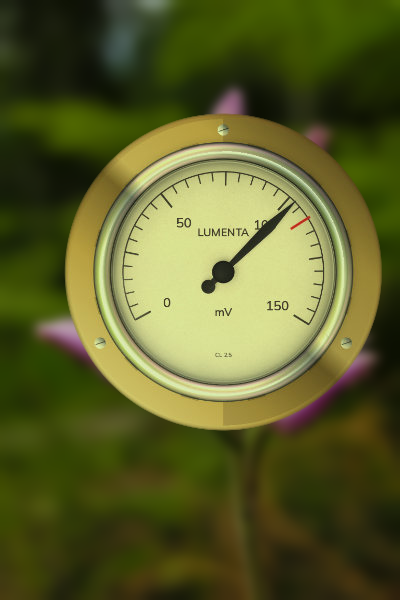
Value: 102.5,mV
